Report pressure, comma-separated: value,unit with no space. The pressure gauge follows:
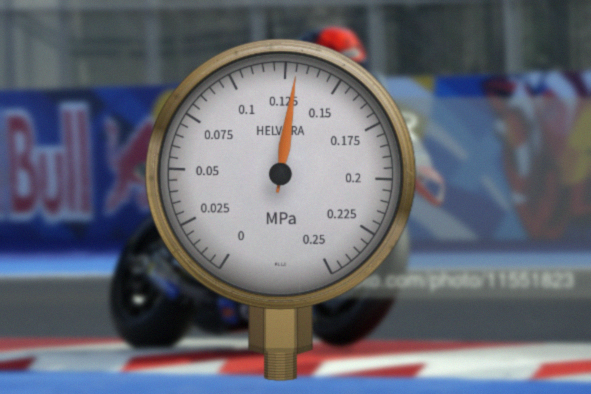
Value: 0.13,MPa
